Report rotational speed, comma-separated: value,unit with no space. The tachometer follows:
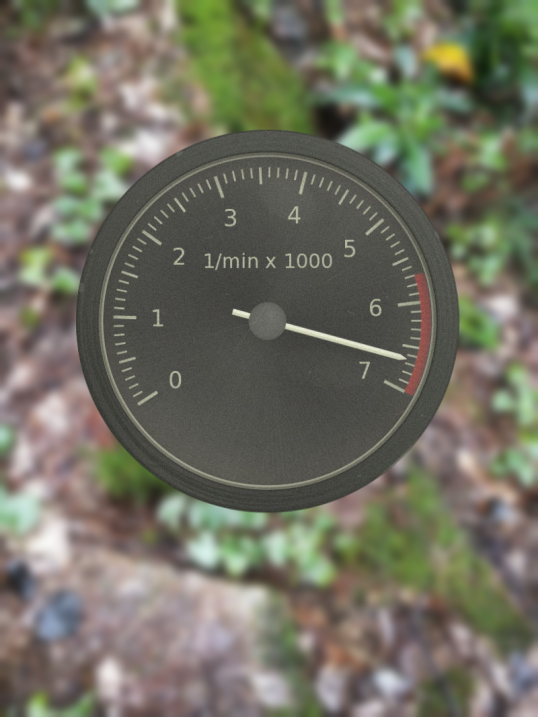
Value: 6650,rpm
